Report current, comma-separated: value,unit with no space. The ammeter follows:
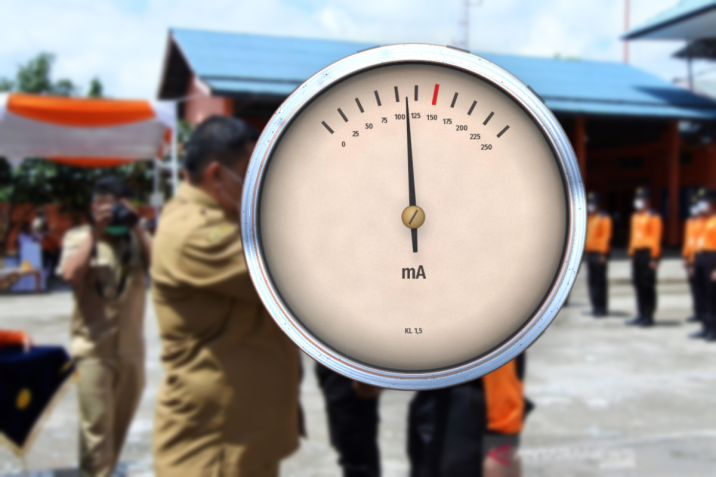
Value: 112.5,mA
